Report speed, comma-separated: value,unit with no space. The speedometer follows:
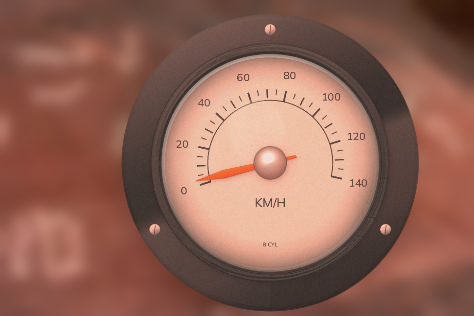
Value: 2.5,km/h
